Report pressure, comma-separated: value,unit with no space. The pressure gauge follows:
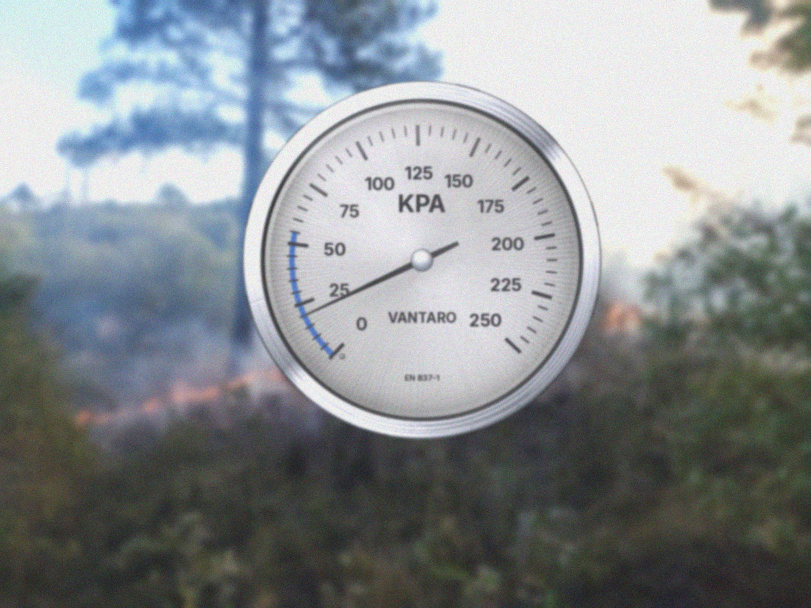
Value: 20,kPa
